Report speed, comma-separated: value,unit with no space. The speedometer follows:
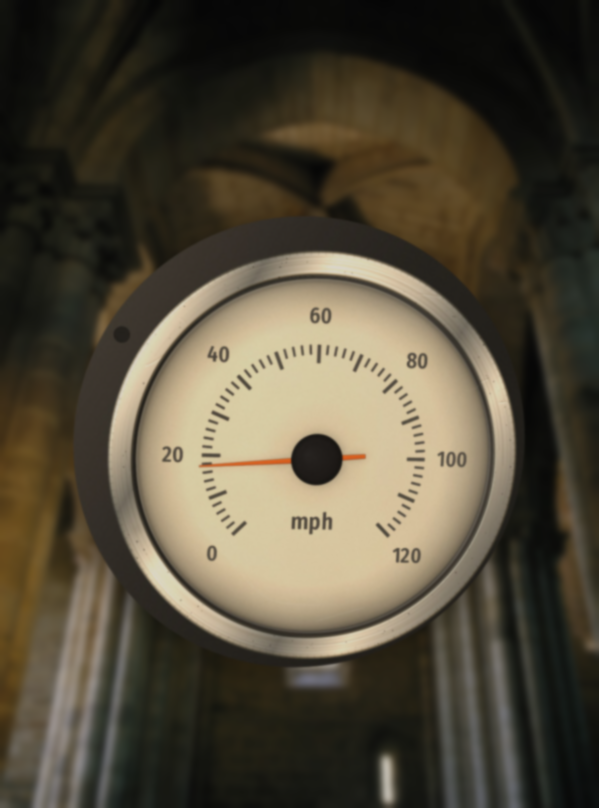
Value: 18,mph
